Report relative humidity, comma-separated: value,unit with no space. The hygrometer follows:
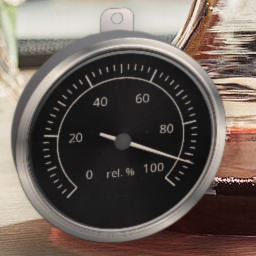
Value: 92,%
